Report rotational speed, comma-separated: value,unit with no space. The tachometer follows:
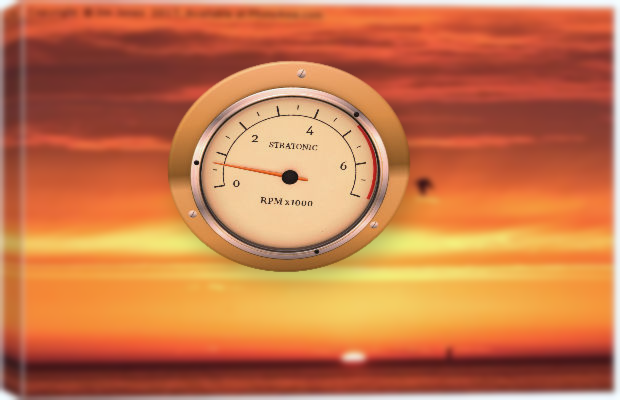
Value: 750,rpm
